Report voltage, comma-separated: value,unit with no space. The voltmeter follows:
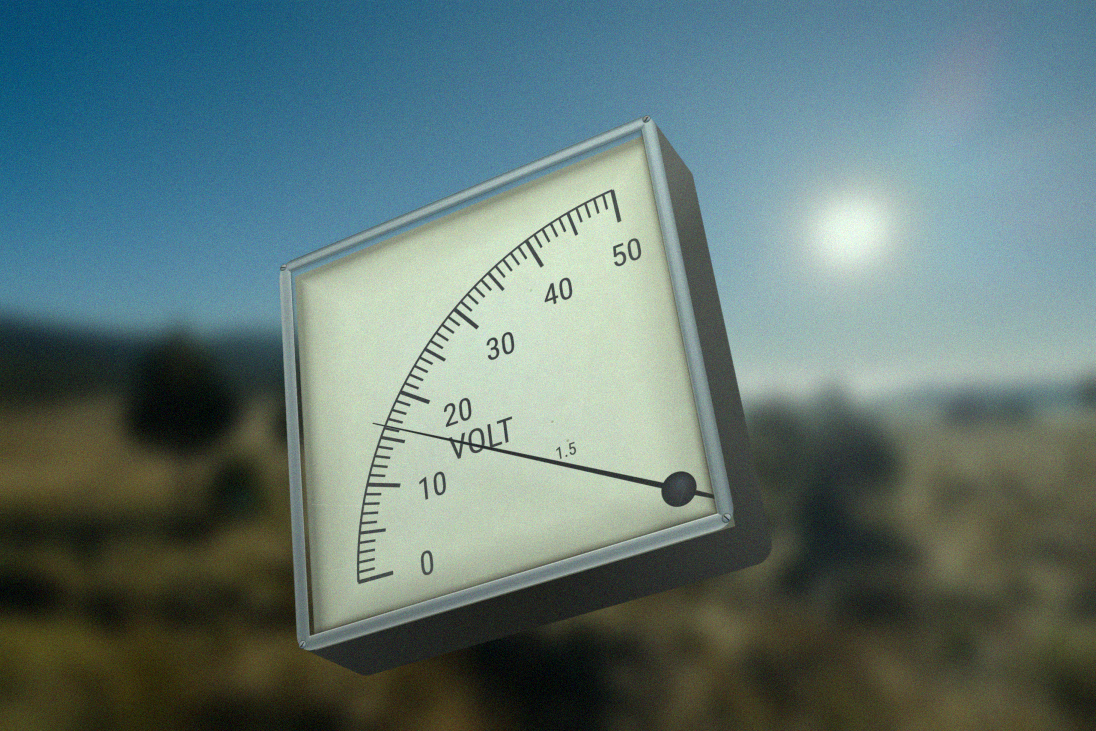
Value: 16,V
